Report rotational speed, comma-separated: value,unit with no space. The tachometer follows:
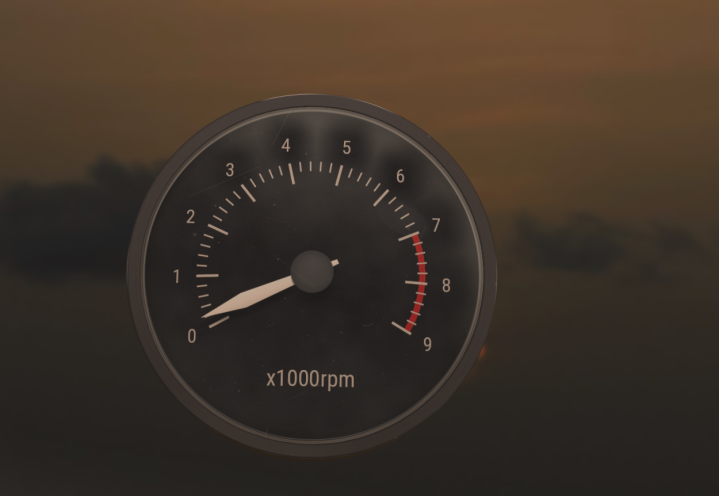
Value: 200,rpm
